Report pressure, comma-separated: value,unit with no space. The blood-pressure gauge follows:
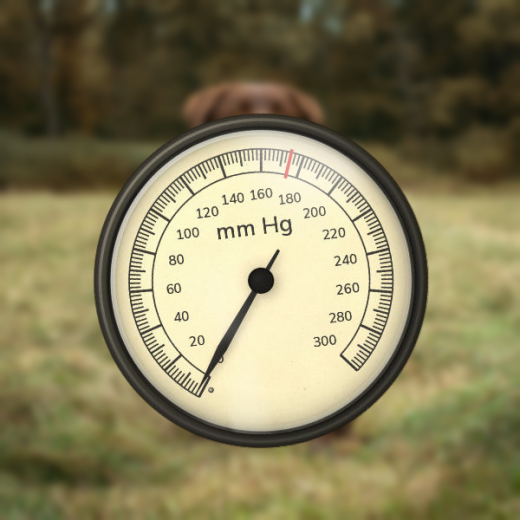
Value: 2,mmHg
